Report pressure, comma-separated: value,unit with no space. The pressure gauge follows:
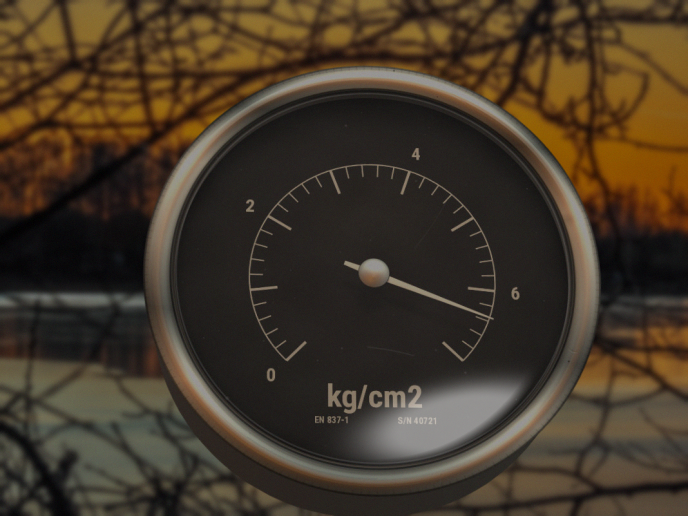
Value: 6.4,kg/cm²
